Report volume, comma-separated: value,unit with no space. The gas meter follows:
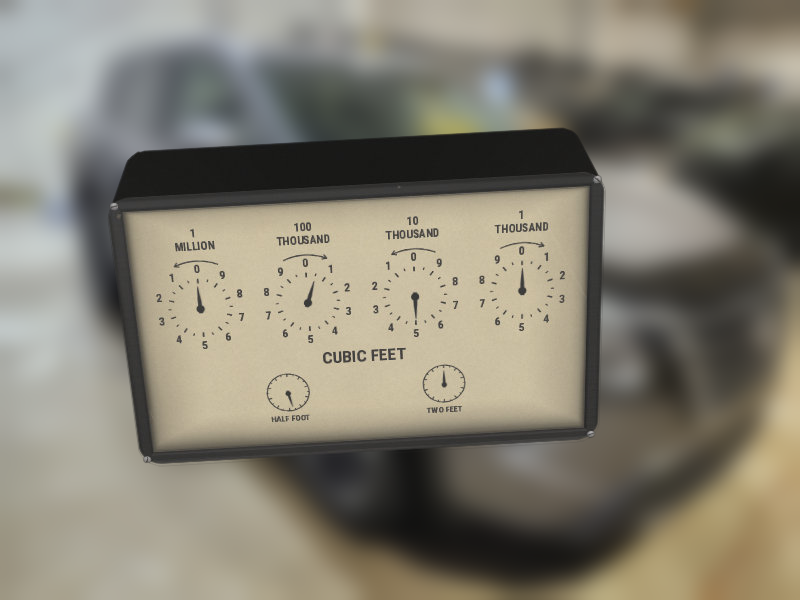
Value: 5000,ft³
